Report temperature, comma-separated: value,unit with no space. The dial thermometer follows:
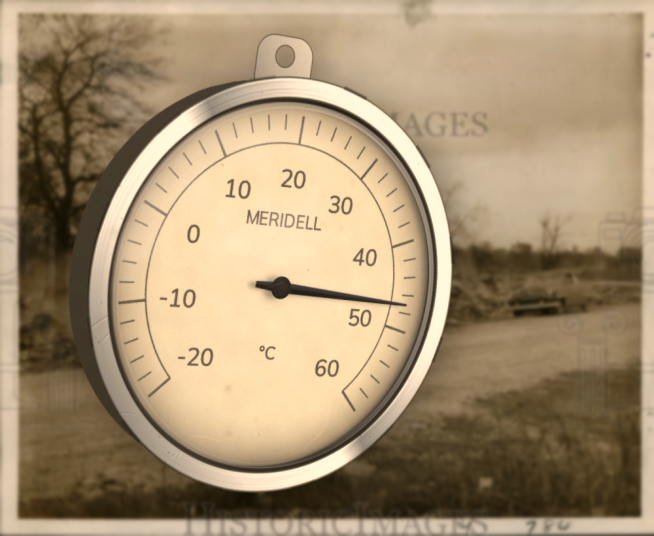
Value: 47,°C
